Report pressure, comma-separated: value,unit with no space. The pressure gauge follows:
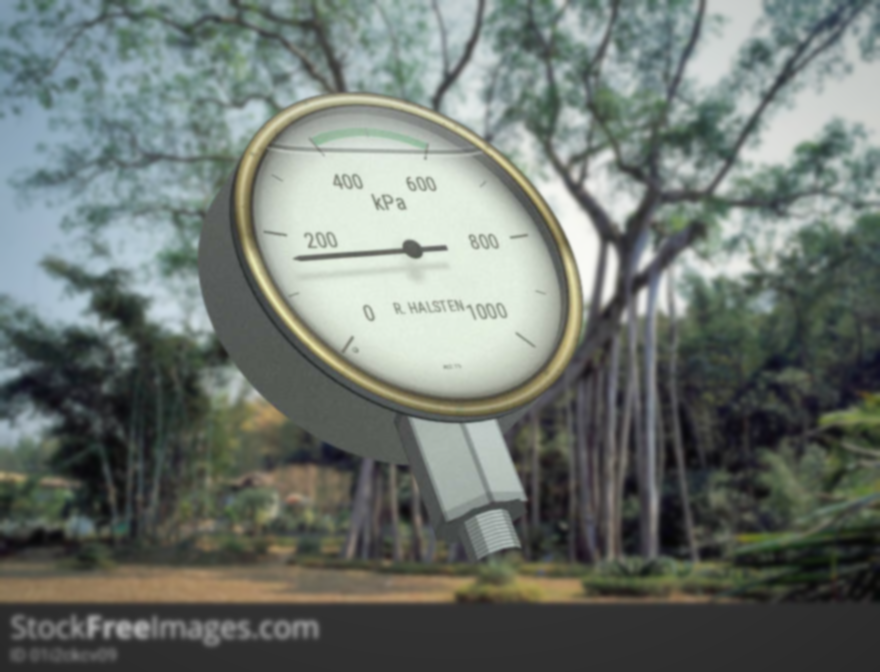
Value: 150,kPa
